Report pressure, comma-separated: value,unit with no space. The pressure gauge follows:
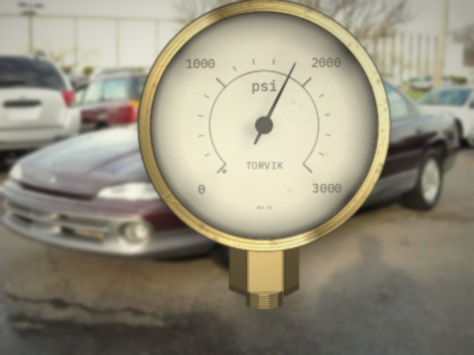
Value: 1800,psi
